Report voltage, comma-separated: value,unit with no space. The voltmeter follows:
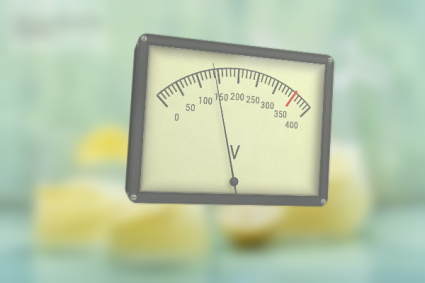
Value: 140,V
